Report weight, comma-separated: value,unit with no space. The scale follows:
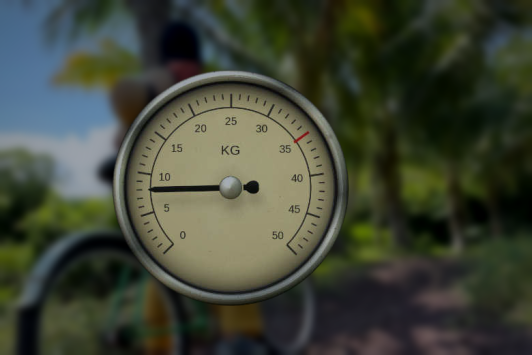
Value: 8,kg
